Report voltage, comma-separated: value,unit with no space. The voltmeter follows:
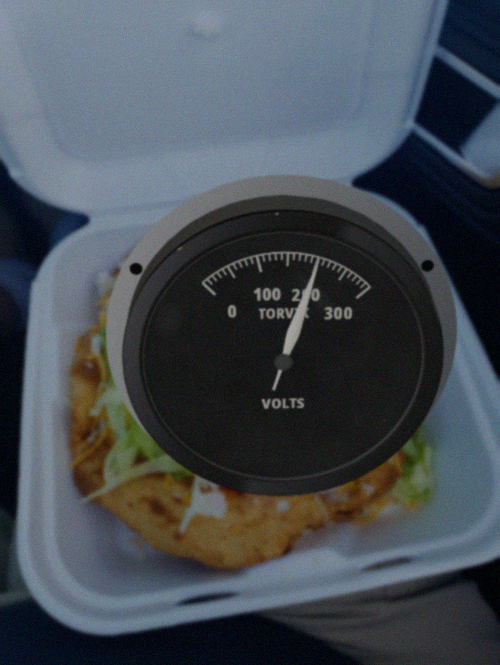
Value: 200,V
